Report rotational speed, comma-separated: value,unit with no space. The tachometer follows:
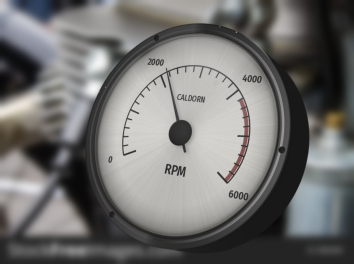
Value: 2200,rpm
